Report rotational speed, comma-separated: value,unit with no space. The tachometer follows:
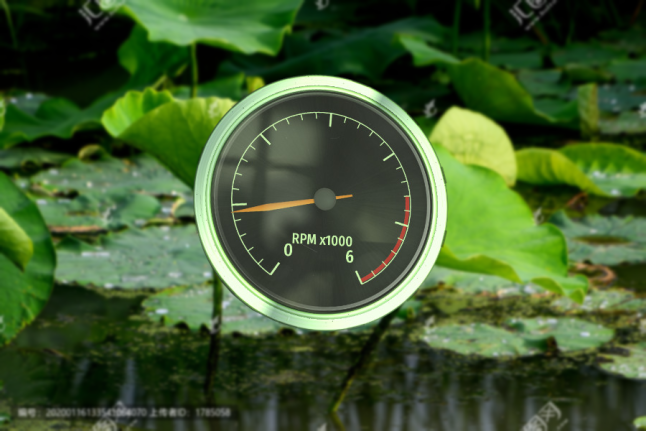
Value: 900,rpm
